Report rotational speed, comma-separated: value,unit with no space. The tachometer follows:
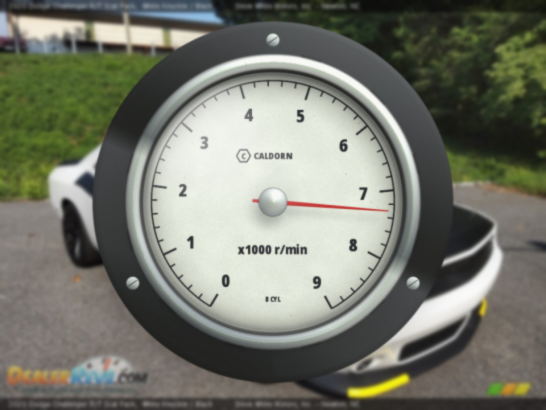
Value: 7300,rpm
